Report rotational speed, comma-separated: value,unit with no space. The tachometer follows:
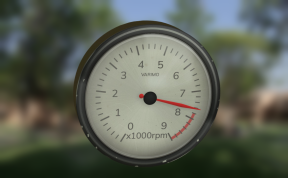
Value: 7600,rpm
